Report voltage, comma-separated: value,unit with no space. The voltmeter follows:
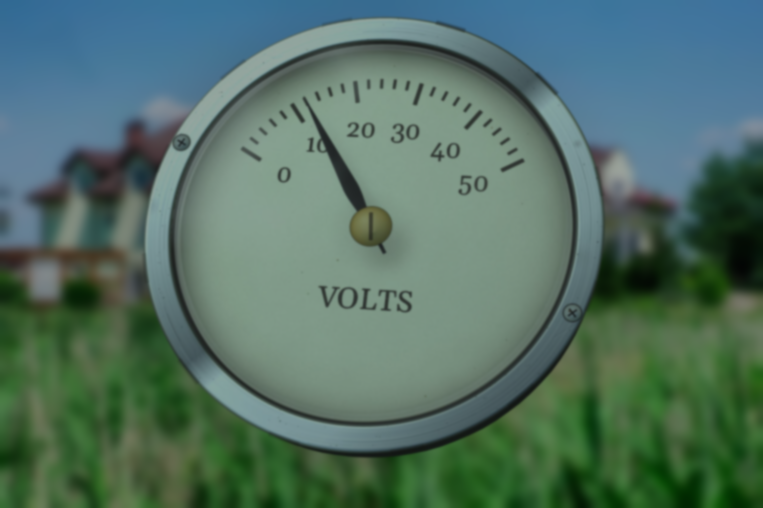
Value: 12,V
